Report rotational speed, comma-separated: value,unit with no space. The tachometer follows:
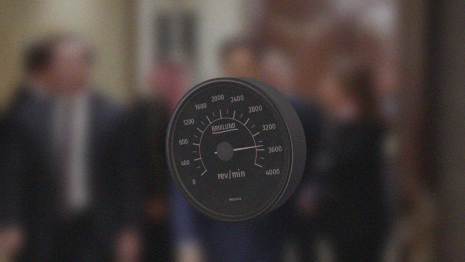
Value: 3500,rpm
